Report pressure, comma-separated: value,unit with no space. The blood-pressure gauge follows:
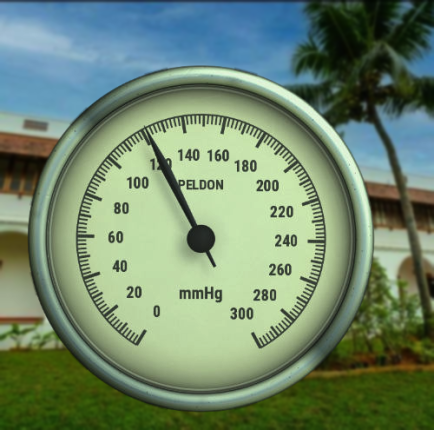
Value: 122,mmHg
